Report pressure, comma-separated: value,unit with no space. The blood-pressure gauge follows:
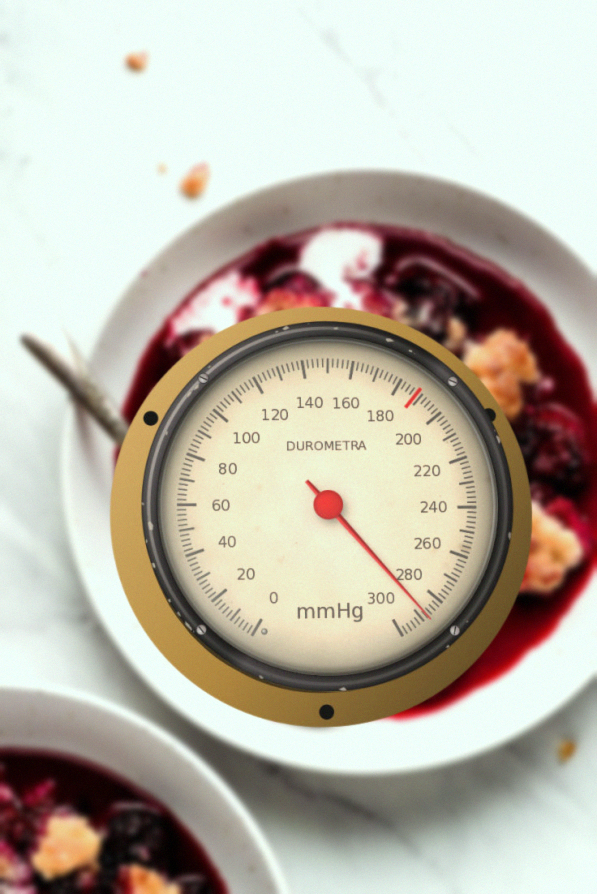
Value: 288,mmHg
